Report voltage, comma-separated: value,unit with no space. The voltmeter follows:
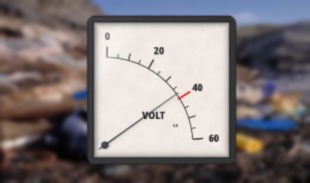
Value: 37.5,V
